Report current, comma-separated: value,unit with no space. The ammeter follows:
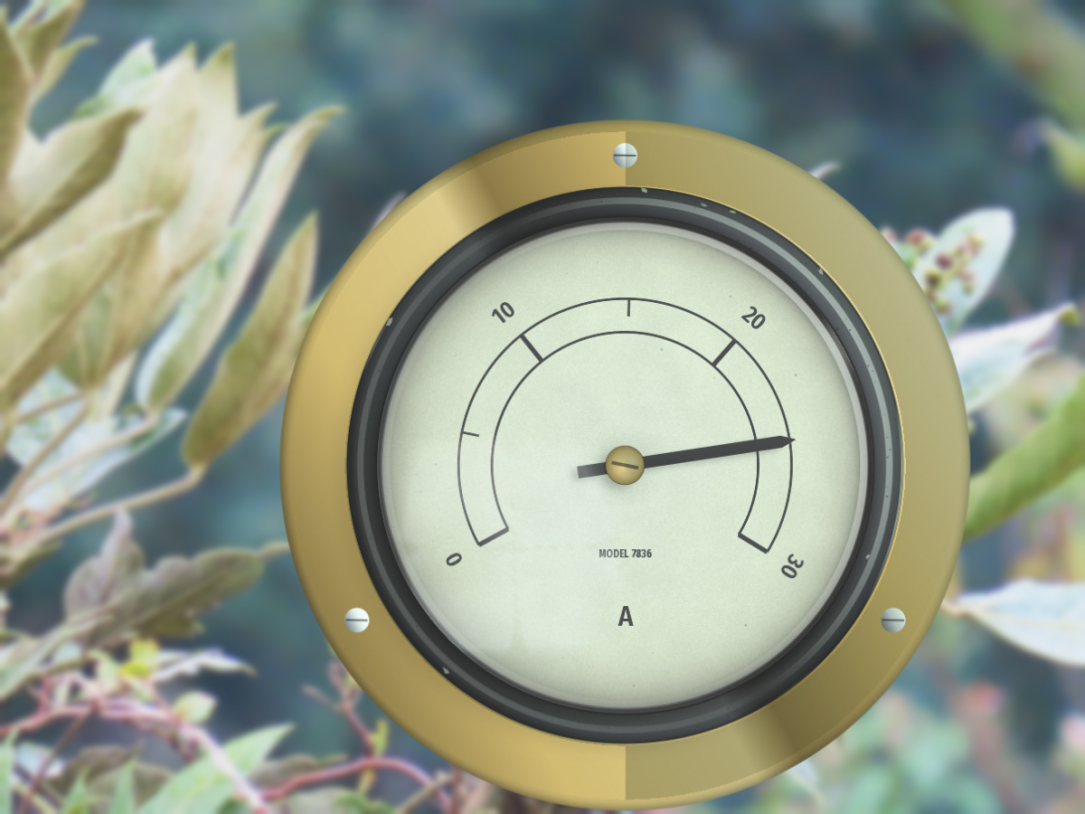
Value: 25,A
